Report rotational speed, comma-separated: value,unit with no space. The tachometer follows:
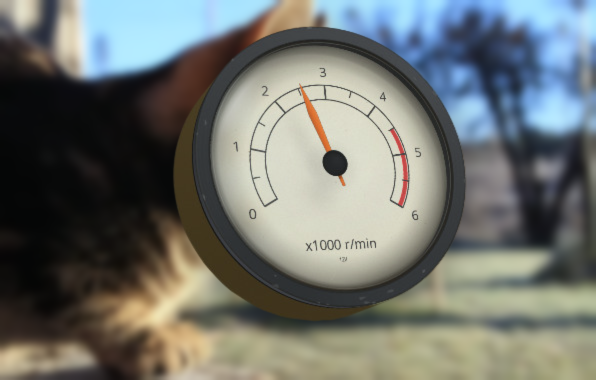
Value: 2500,rpm
